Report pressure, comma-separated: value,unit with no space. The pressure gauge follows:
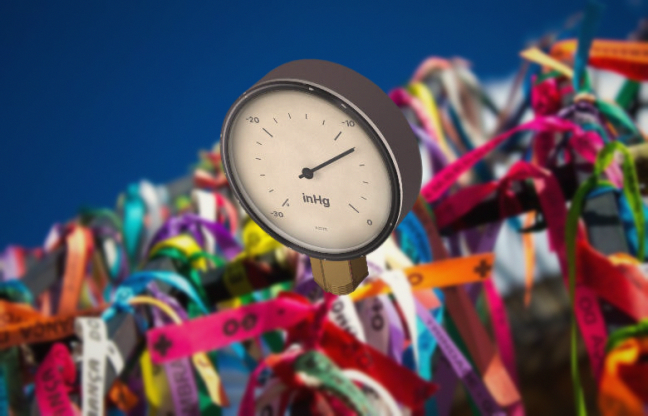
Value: -8,inHg
